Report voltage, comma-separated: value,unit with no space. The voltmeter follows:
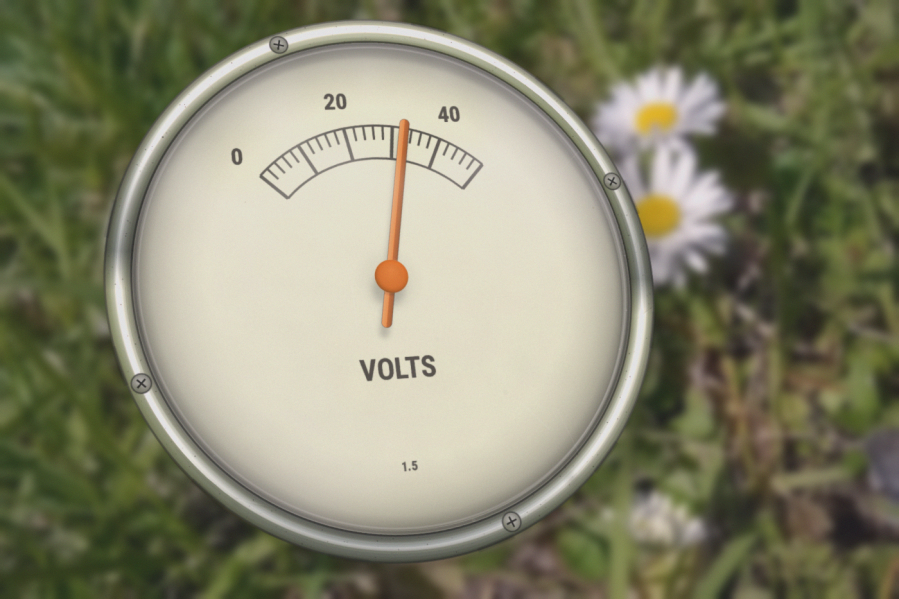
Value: 32,V
